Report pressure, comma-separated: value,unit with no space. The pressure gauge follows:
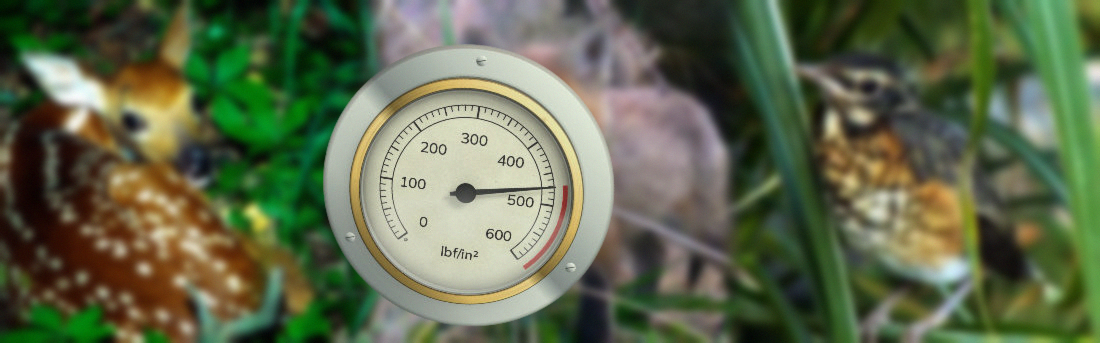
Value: 470,psi
